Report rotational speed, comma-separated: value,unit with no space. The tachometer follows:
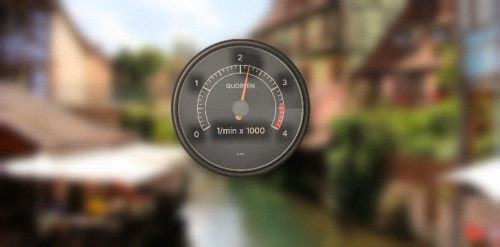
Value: 2200,rpm
